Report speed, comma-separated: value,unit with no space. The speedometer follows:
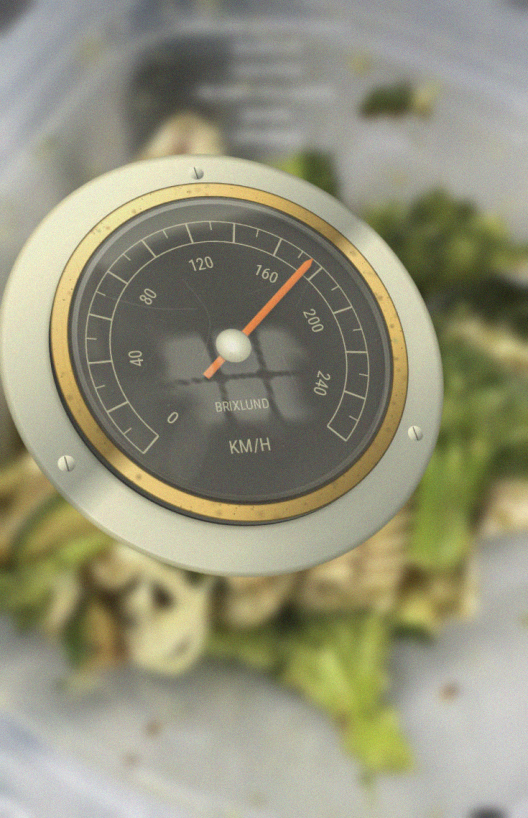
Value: 175,km/h
